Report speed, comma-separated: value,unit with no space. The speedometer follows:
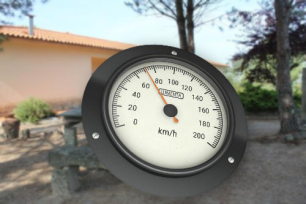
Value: 70,km/h
